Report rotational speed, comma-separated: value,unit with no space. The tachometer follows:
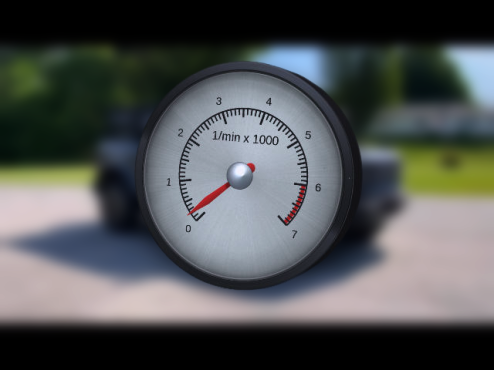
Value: 200,rpm
